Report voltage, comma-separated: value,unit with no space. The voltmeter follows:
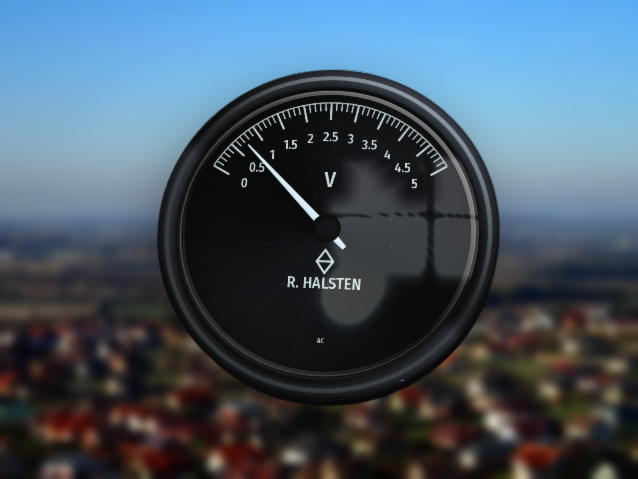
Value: 0.7,V
